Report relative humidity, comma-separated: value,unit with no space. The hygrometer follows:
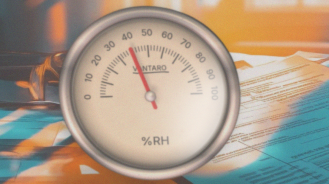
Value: 40,%
